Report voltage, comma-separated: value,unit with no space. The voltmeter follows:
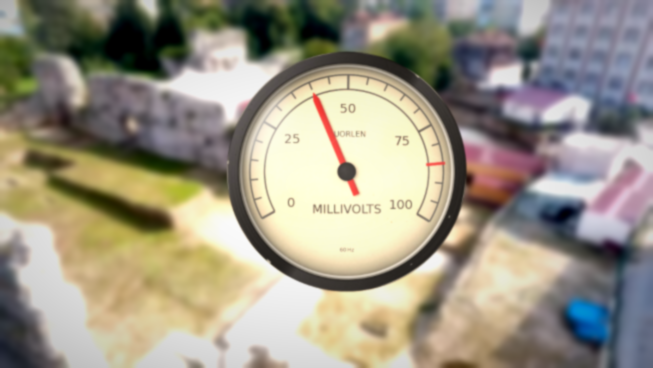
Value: 40,mV
